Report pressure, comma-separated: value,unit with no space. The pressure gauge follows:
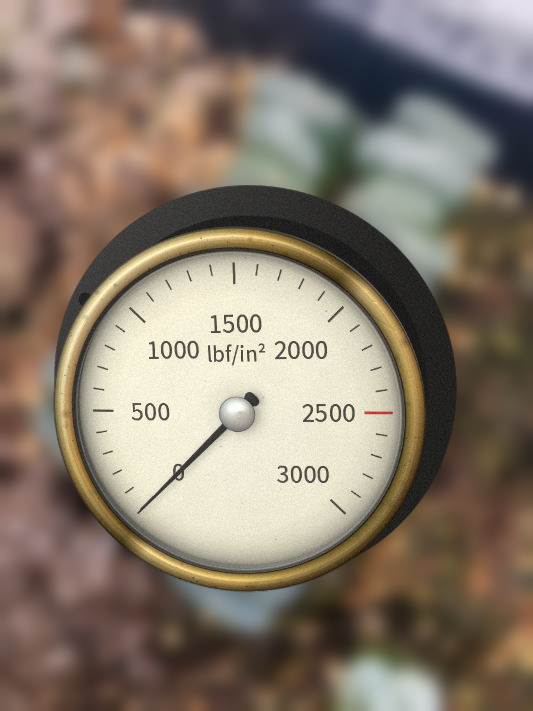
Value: 0,psi
